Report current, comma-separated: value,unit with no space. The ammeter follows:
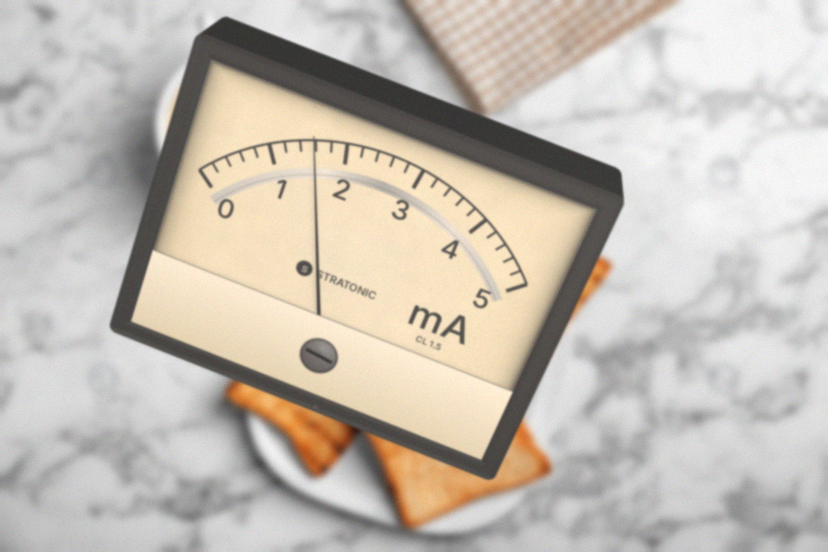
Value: 1.6,mA
